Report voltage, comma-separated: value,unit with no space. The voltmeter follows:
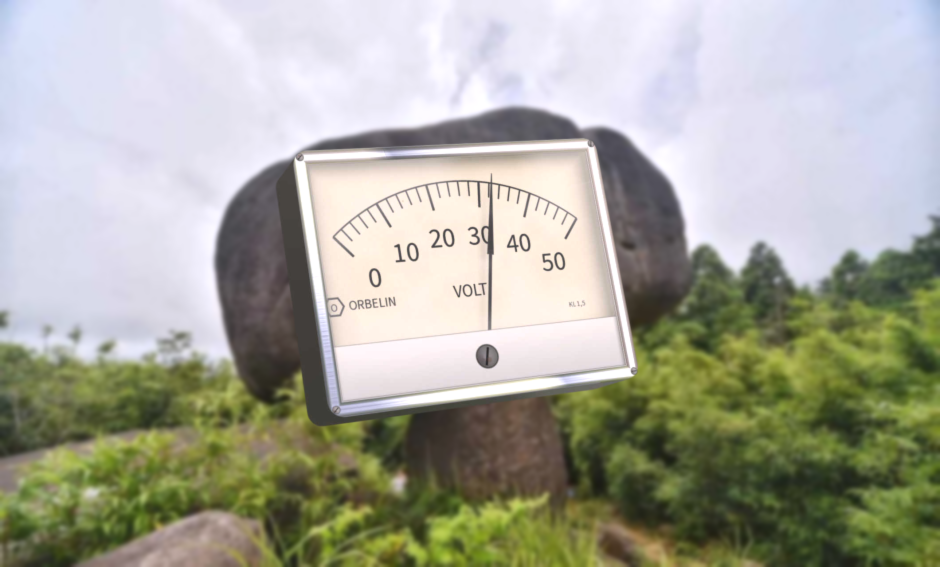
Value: 32,V
